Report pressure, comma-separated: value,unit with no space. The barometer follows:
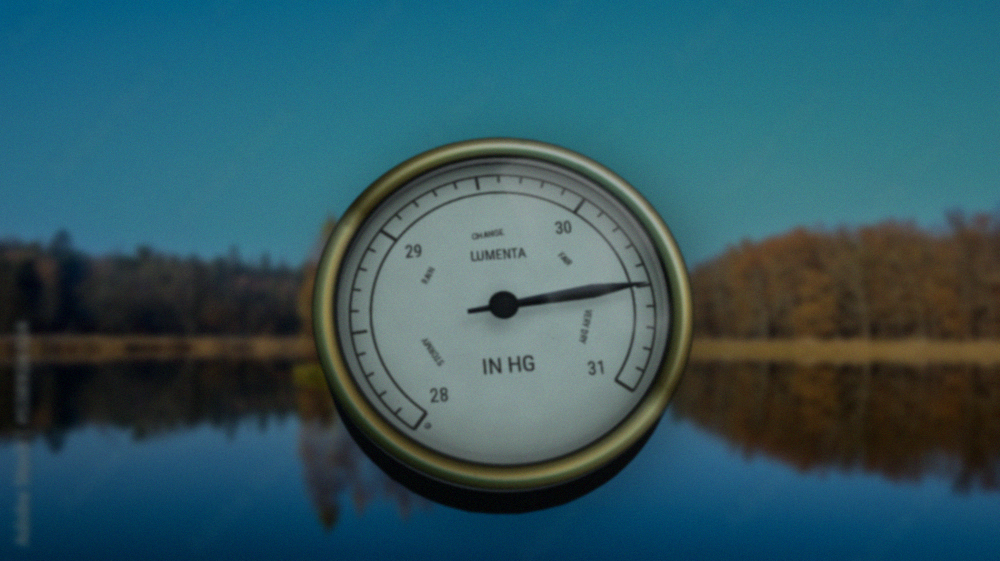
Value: 30.5,inHg
